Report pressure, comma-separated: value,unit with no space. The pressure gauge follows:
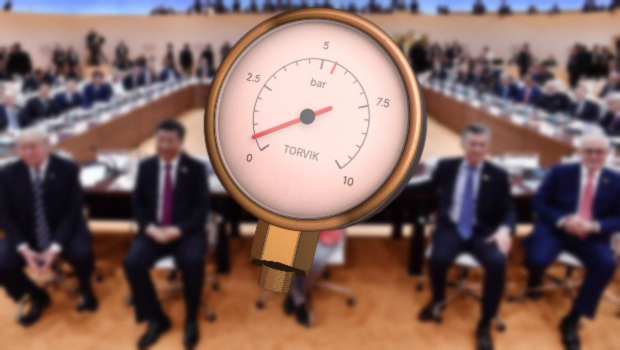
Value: 0.5,bar
